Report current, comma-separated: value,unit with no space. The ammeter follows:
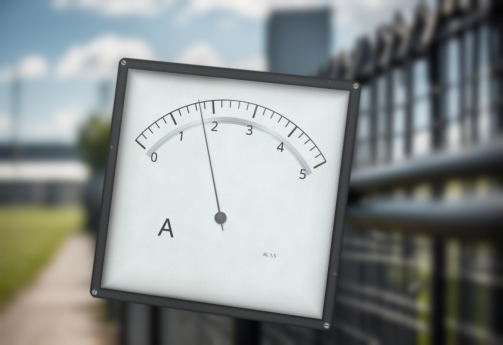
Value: 1.7,A
